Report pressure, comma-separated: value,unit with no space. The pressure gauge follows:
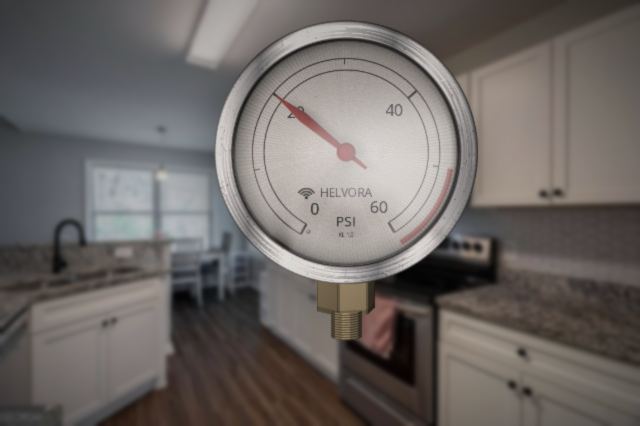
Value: 20,psi
